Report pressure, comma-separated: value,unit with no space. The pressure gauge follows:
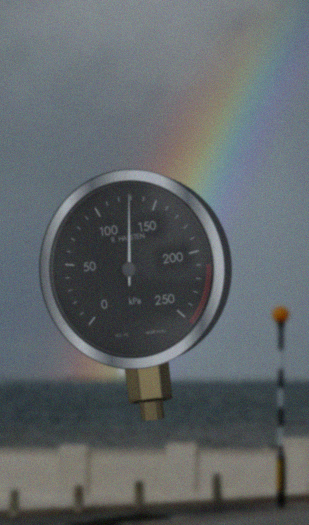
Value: 130,kPa
